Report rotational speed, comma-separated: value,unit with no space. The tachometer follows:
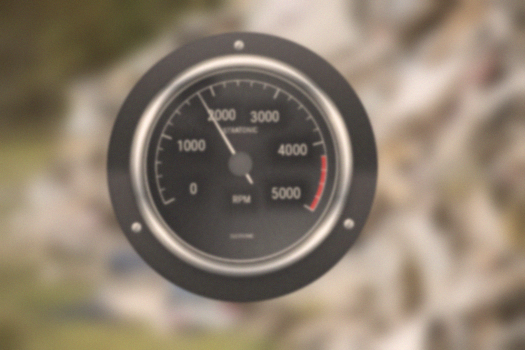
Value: 1800,rpm
